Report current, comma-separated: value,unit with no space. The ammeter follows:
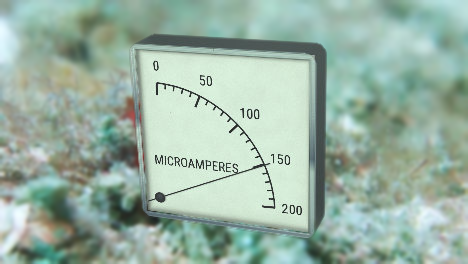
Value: 150,µA
